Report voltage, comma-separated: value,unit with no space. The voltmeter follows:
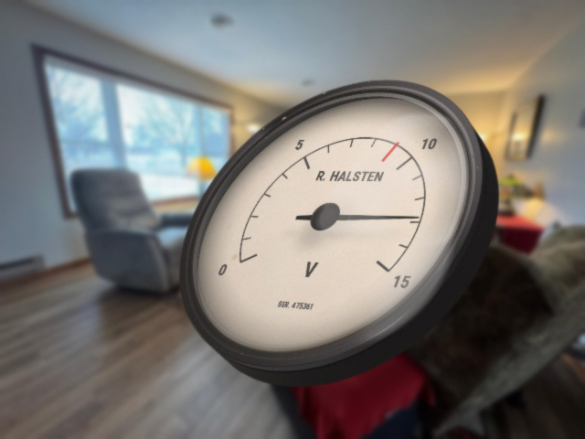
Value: 13,V
